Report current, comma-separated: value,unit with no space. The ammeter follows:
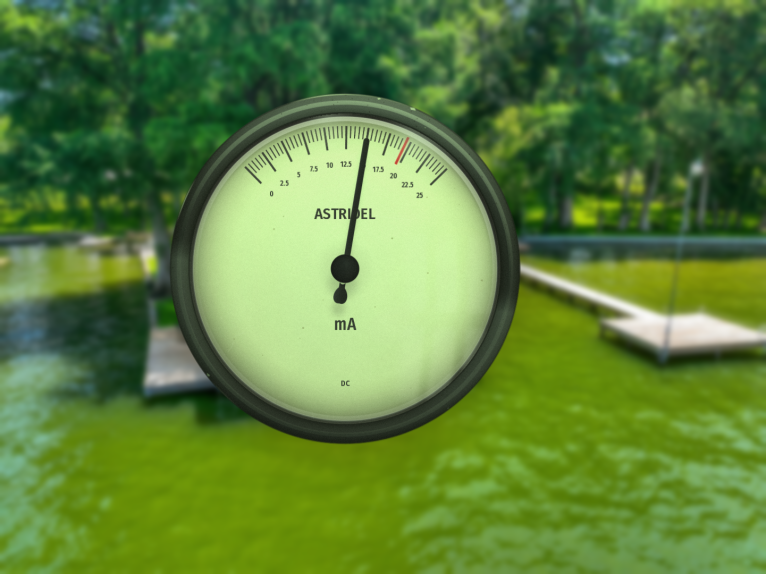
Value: 15,mA
